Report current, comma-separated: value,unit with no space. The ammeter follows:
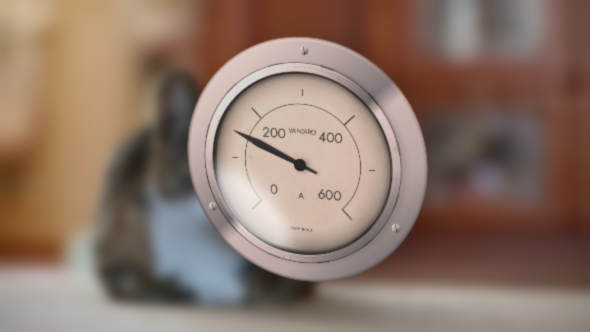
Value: 150,A
